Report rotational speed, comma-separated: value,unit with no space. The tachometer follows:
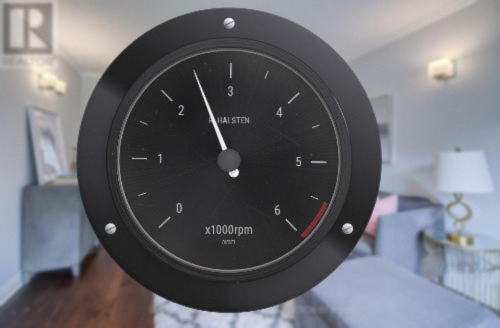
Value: 2500,rpm
